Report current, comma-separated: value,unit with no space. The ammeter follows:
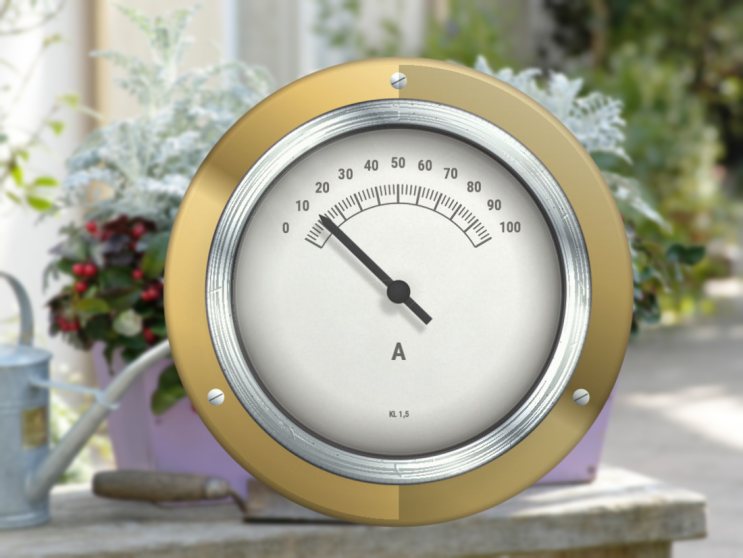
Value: 12,A
